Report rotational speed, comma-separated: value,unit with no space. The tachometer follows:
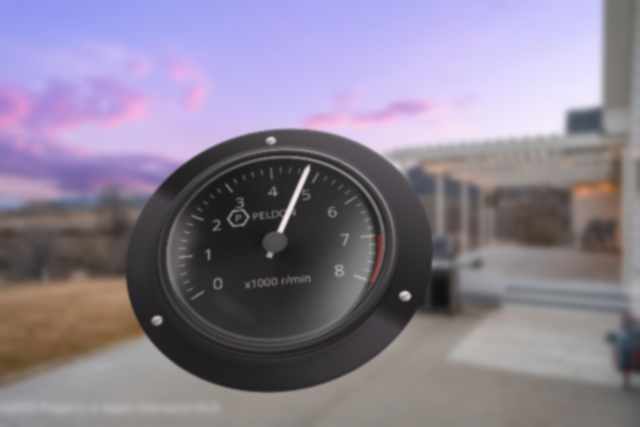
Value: 4800,rpm
